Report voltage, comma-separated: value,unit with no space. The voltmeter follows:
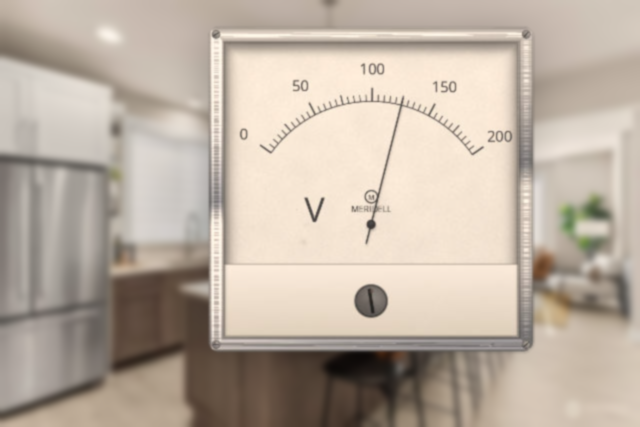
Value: 125,V
